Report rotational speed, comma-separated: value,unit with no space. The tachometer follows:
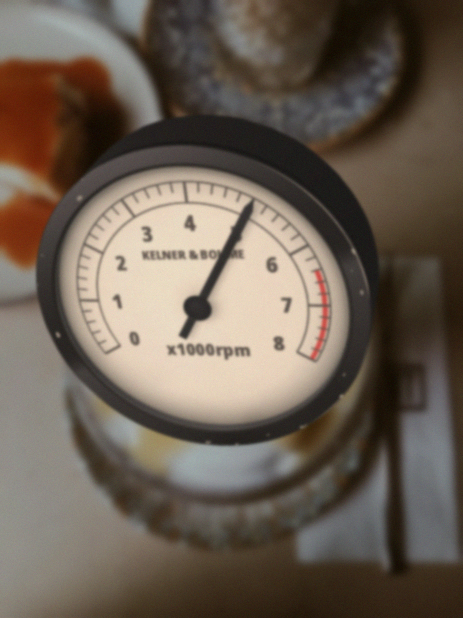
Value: 5000,rpm
